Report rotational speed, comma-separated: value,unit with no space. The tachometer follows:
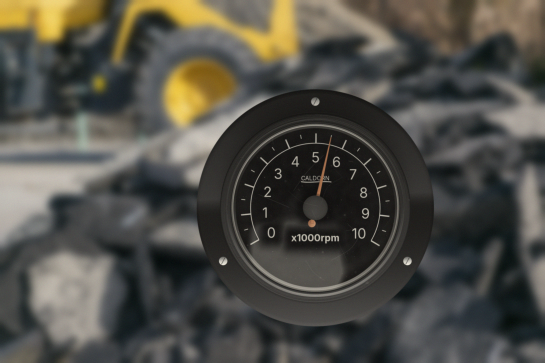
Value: 5500,rpm
